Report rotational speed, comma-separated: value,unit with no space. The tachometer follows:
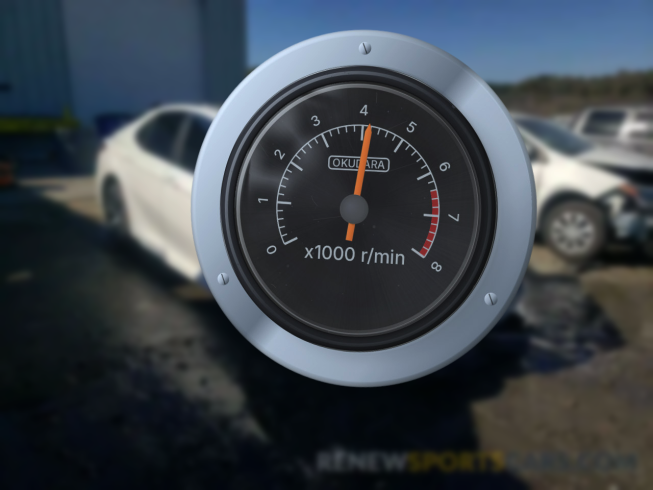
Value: 4200,rpm
